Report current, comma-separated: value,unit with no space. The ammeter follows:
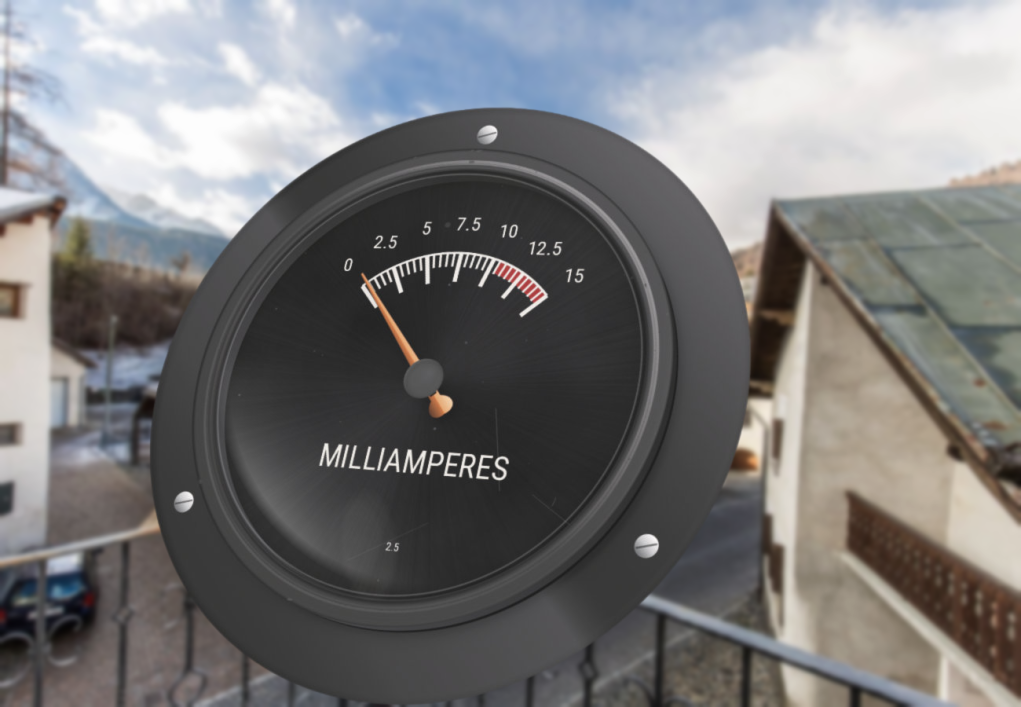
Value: 0.5,mA
